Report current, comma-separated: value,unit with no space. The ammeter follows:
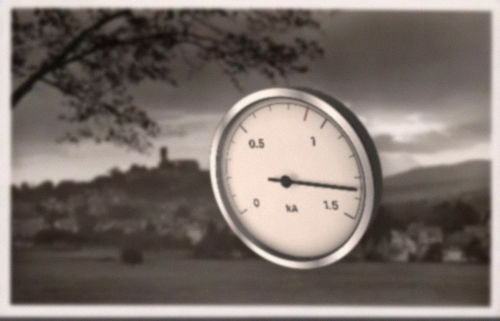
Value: 1.35,kA
